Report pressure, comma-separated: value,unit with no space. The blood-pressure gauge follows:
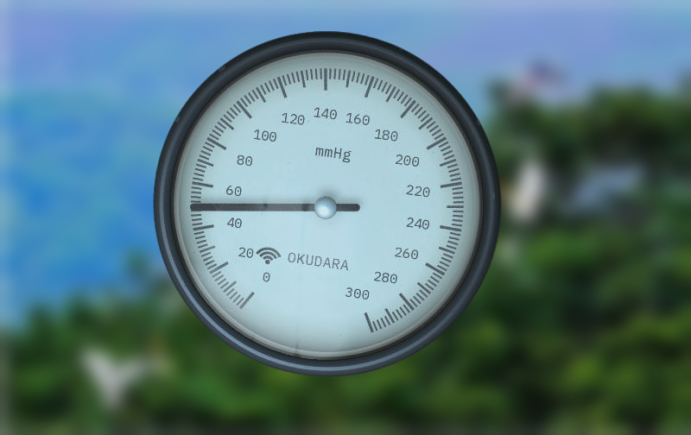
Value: 50,mmHg
